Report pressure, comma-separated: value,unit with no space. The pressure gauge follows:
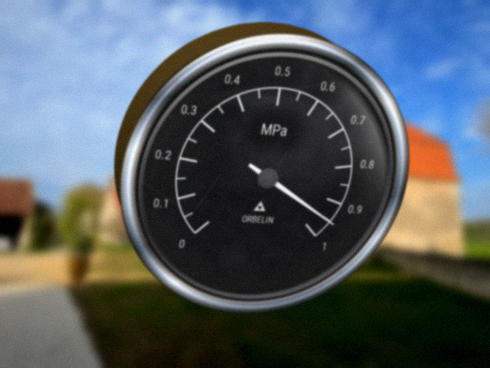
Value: 0.95,MPa
